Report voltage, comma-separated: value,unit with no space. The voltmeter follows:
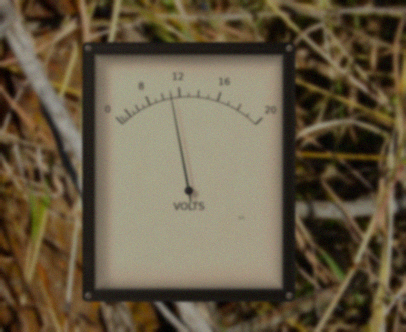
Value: 11,V
